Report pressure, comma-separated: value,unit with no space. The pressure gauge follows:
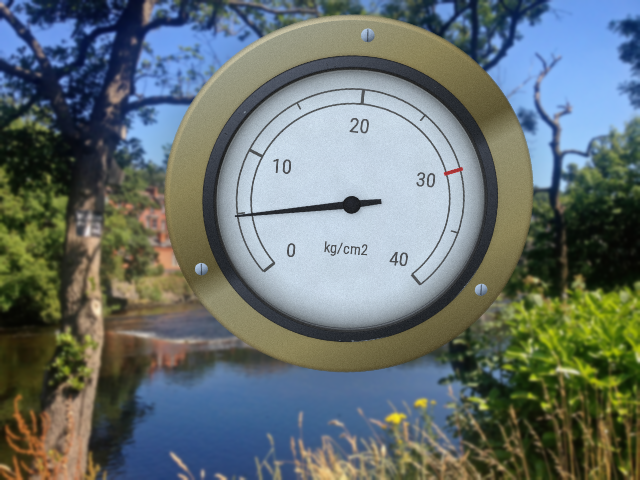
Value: 5,kg/cm²
